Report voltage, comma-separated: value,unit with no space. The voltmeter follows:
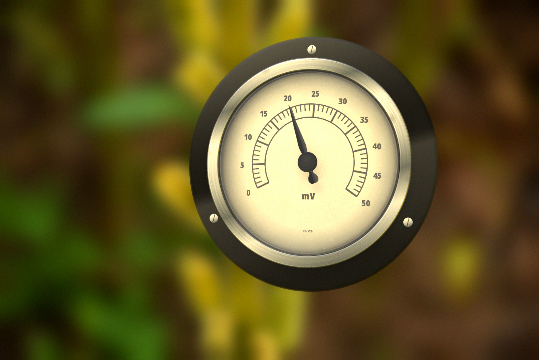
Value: 20,mV
